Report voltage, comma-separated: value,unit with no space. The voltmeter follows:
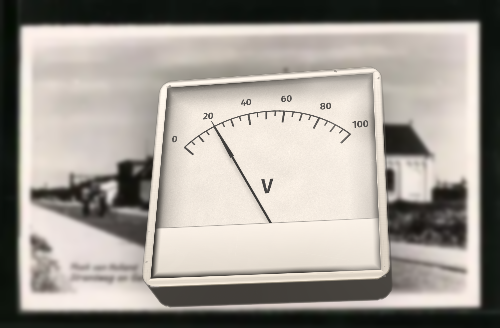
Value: 20,V
